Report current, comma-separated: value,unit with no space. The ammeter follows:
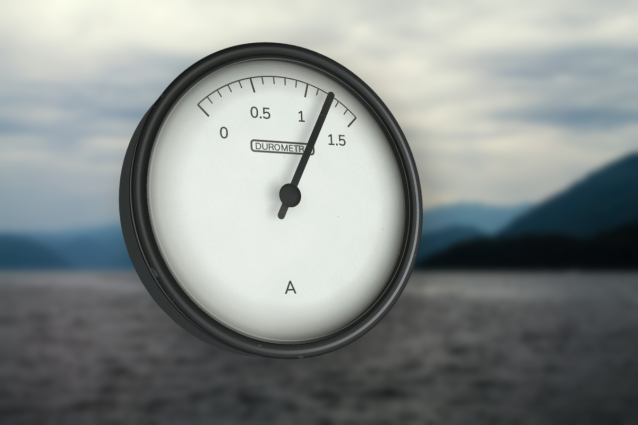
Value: 1.2,A
